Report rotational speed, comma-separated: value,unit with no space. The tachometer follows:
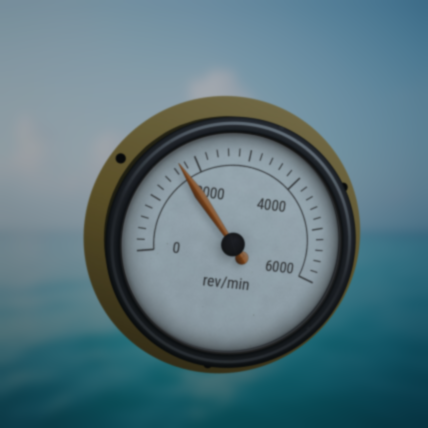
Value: 1700,rpm
